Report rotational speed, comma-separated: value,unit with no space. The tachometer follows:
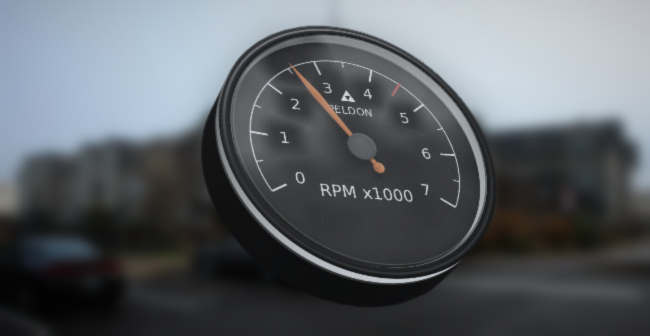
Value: 2500,rpm
